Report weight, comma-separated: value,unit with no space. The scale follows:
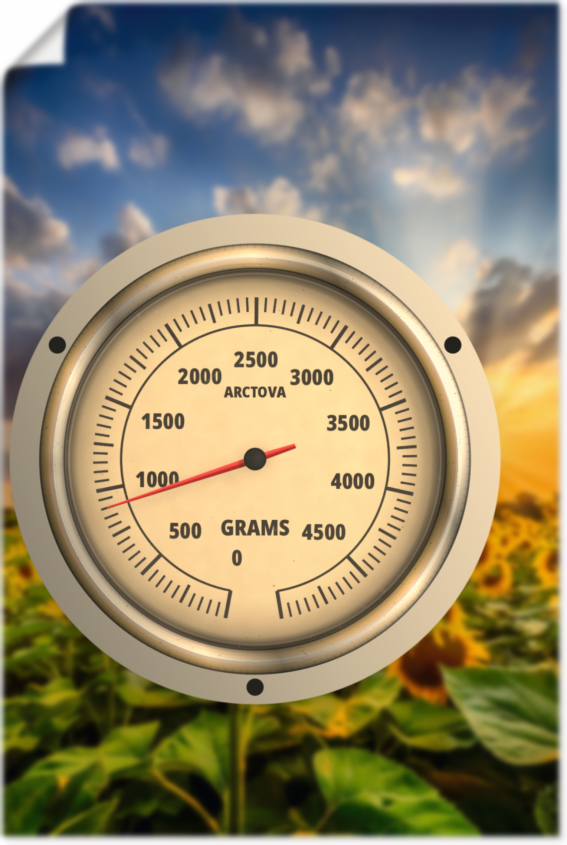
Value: 900,g
